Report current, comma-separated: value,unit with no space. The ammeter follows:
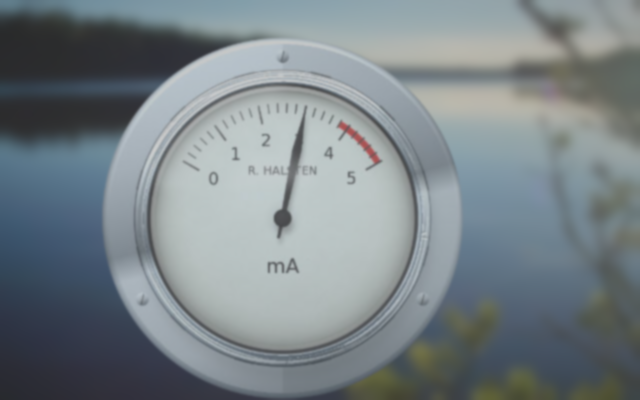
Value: 3,mA
